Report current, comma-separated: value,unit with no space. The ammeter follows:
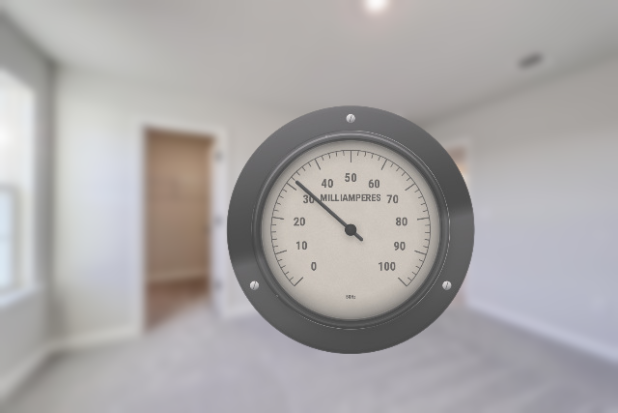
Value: 32,mA
